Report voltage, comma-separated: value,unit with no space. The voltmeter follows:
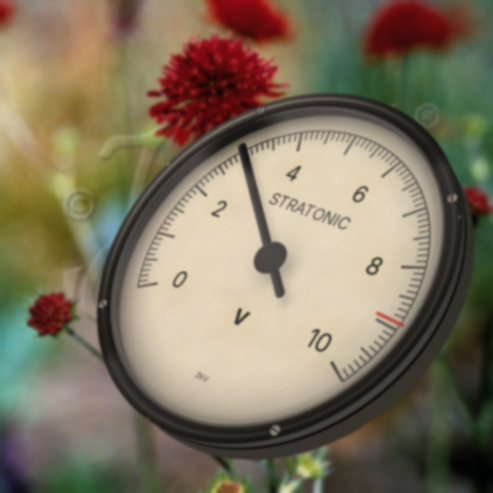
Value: 3,V
